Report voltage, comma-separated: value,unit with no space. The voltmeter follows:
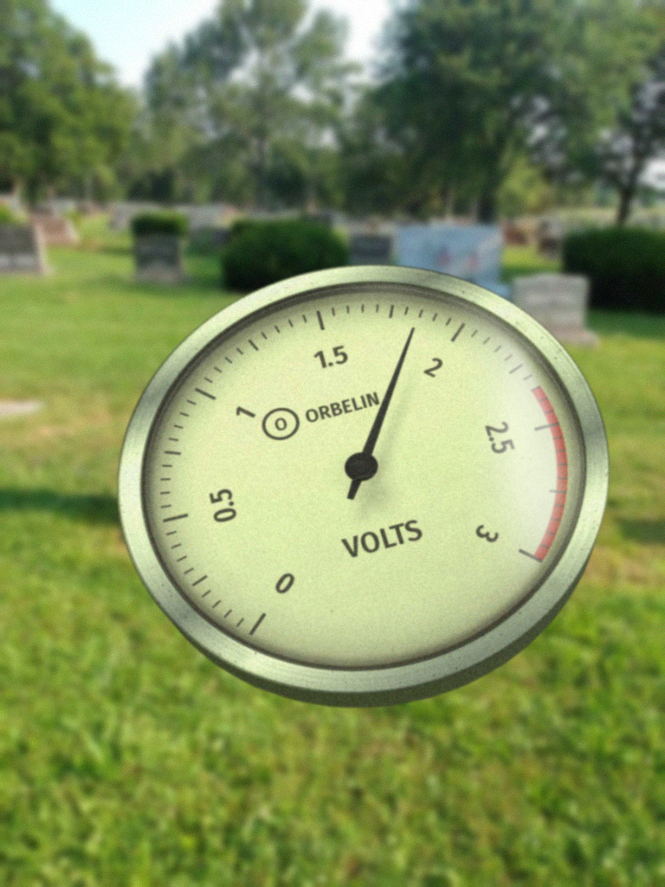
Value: 1.85,V
